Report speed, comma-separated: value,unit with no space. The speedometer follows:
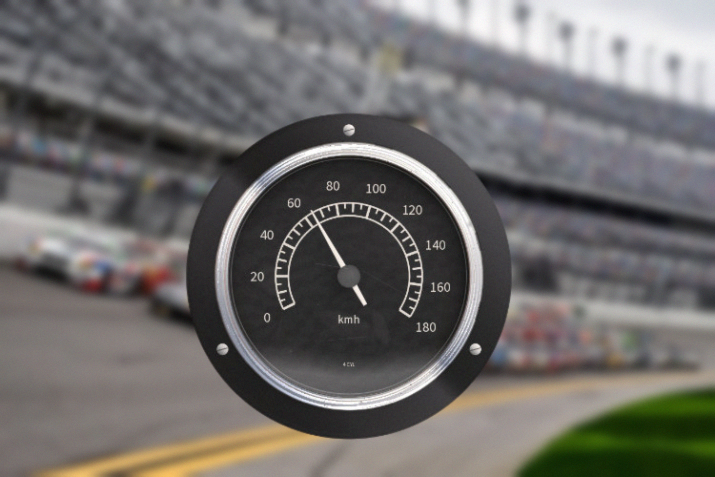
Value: 65,km/h
